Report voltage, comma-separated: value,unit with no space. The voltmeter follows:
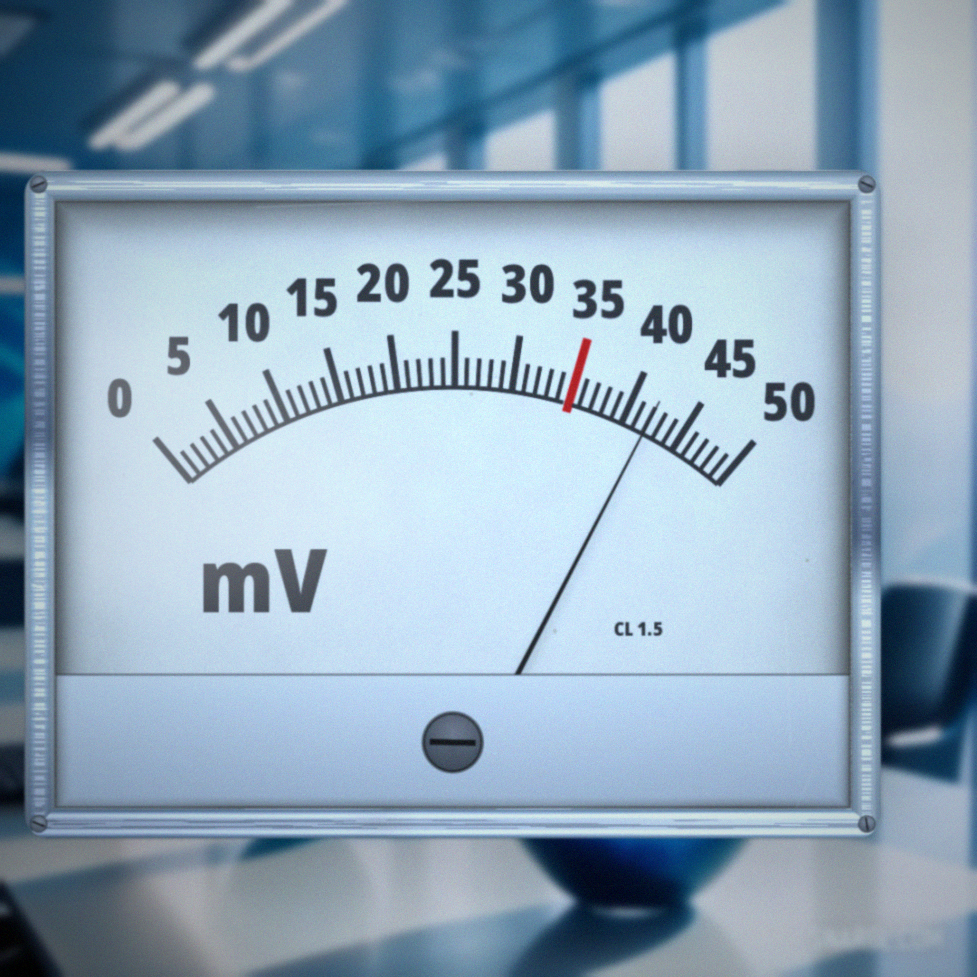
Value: 42,mV
